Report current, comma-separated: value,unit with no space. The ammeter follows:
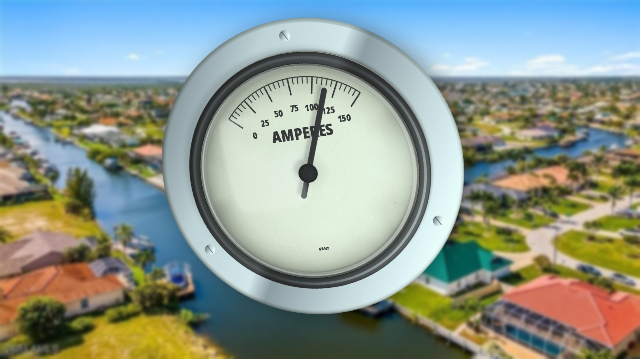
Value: 115,A
